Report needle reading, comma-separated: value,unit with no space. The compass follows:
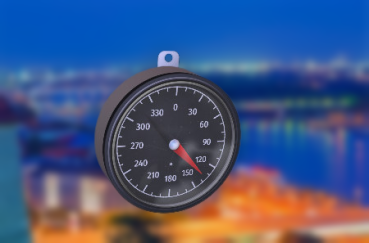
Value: 135,°
